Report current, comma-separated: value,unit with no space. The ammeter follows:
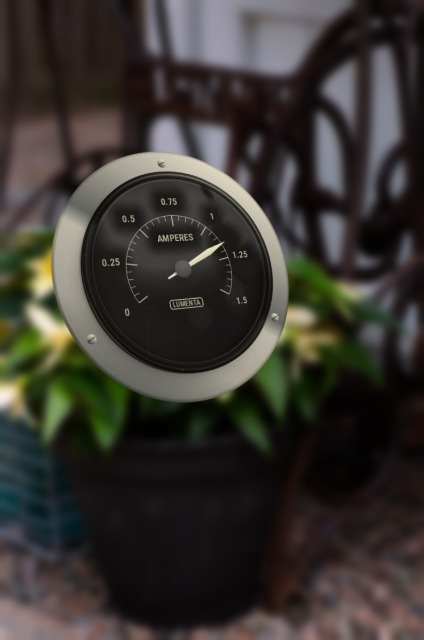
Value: 1.15,A
